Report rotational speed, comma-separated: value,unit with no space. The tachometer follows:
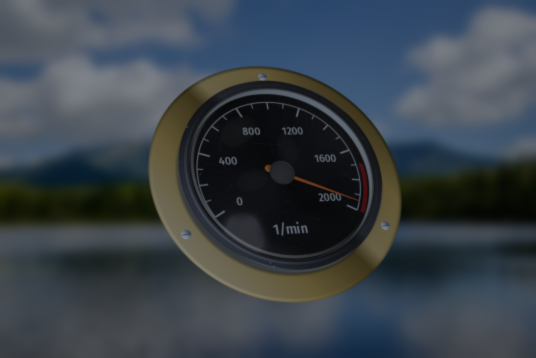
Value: 1950,rpm
